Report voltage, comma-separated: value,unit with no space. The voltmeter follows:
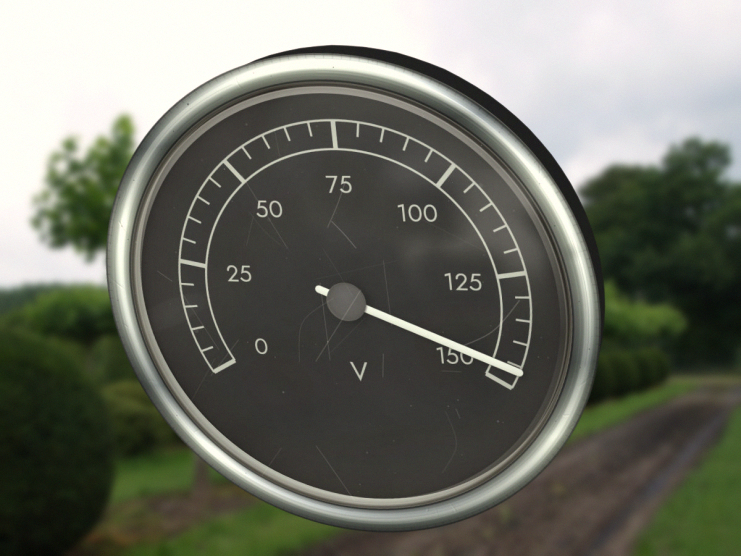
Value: 145,V
